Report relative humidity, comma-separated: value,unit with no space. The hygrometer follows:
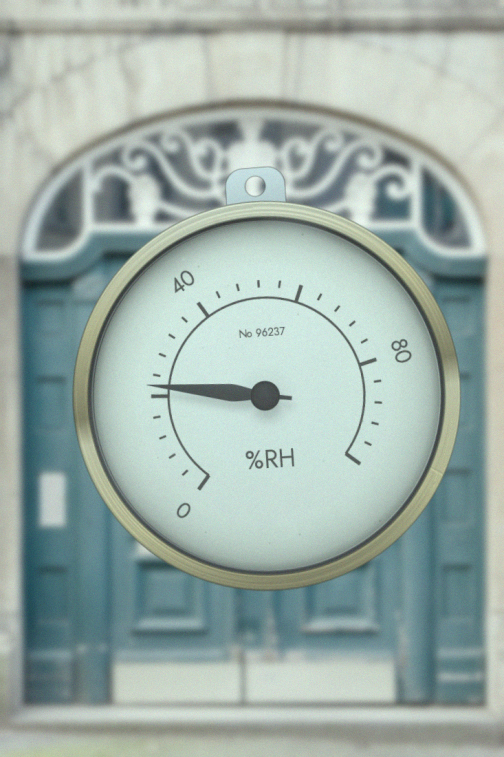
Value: 22,%
